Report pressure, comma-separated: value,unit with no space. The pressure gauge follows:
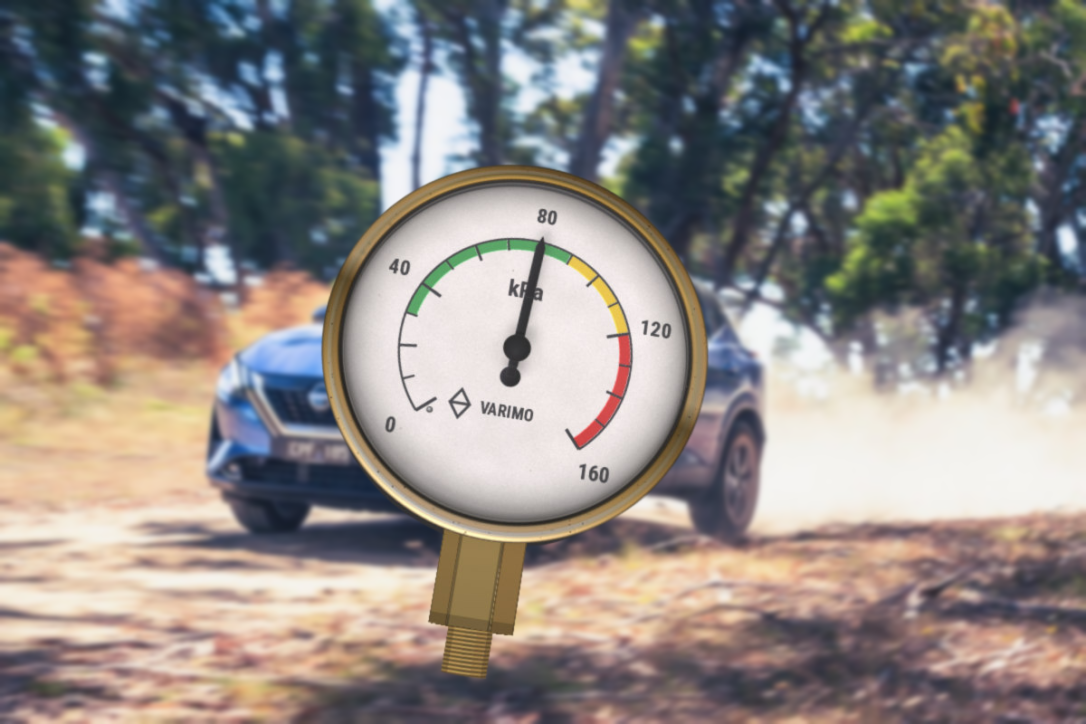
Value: 80,kPa
